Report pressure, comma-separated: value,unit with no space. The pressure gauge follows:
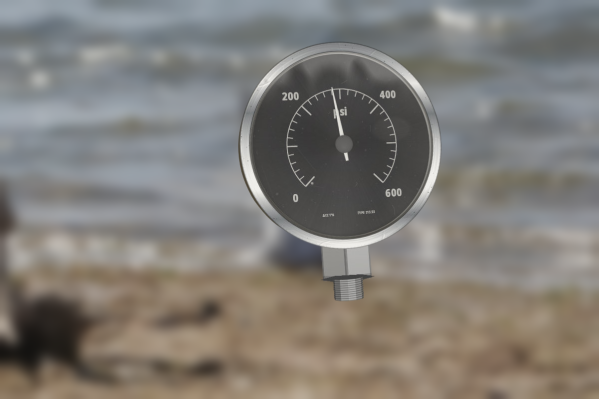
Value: 280,psi
